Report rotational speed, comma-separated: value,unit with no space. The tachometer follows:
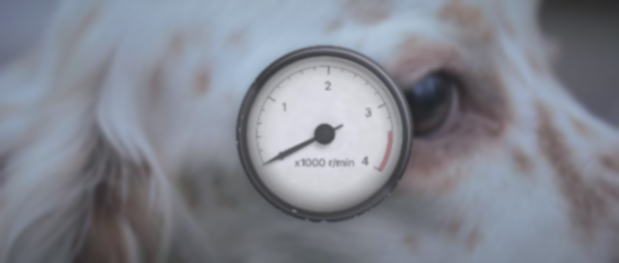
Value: 0,rpm
